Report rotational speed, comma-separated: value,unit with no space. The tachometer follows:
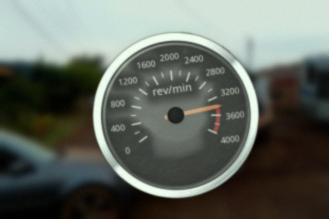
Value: 3400,rpm
